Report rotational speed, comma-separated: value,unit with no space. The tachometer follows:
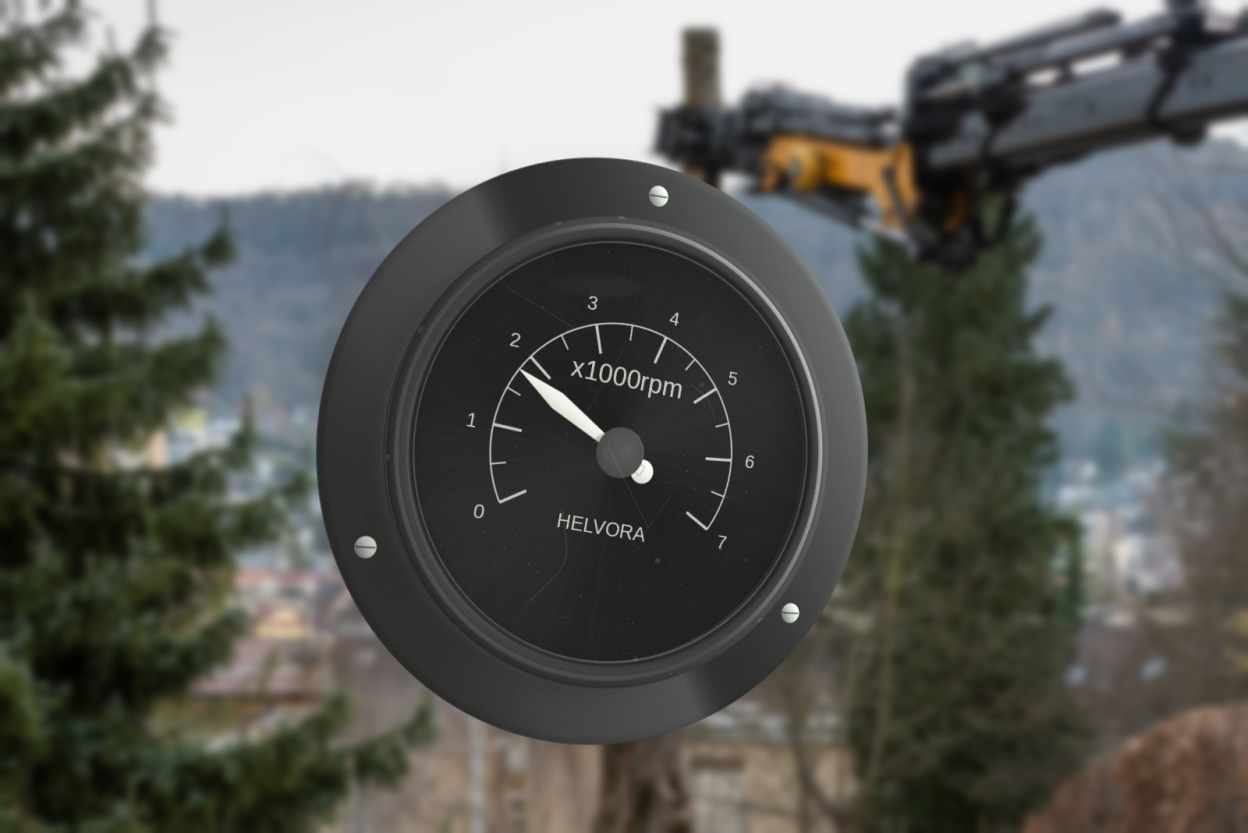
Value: 1750,rpm
